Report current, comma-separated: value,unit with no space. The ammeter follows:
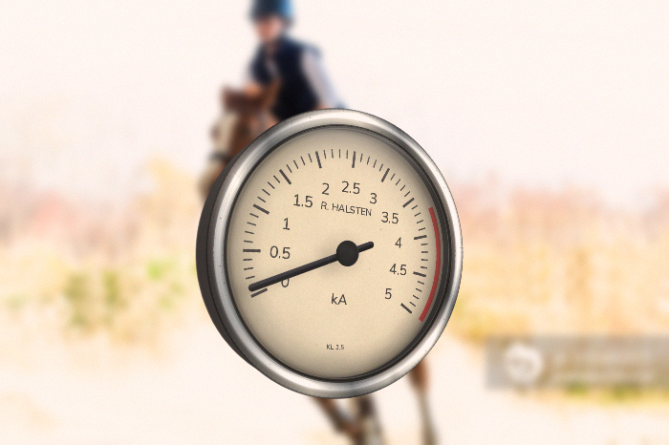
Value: 0.1,kA
